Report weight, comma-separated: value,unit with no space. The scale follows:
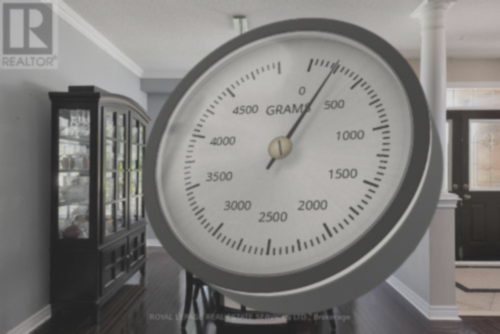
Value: 250,g
